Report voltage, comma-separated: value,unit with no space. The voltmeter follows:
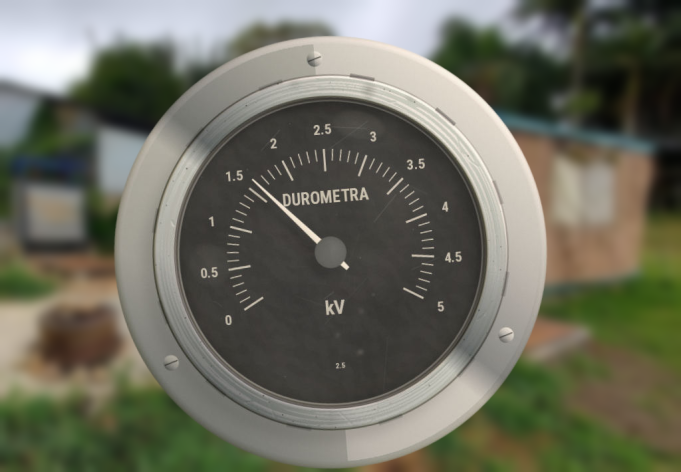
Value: 1.6,kV
